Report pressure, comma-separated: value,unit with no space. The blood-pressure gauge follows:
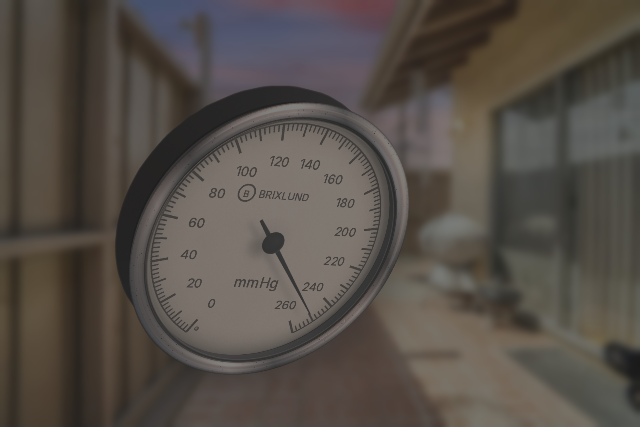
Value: 250,mmHg
